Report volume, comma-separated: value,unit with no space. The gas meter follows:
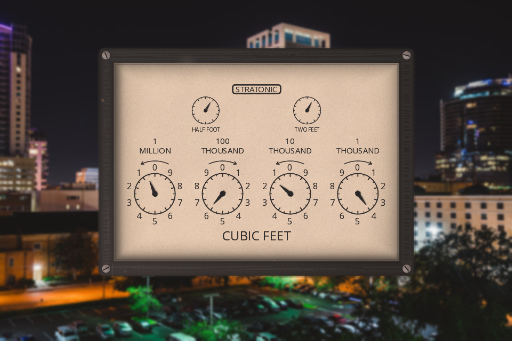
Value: 61400,ft³
